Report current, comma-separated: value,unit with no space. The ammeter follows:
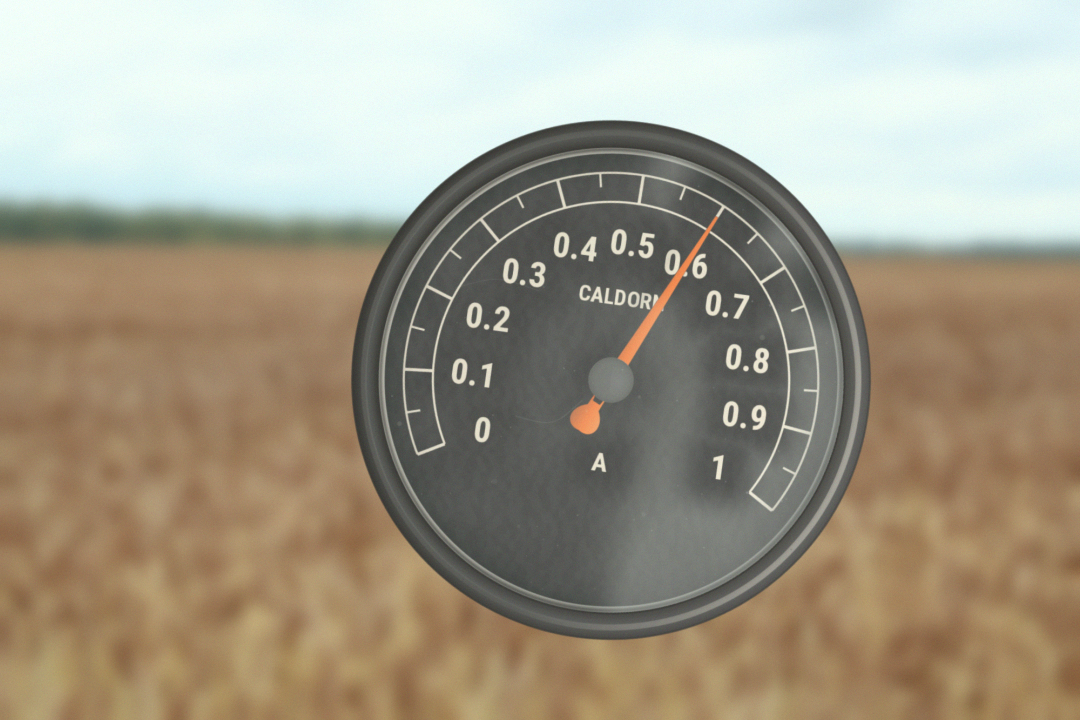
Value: 0.6,A
